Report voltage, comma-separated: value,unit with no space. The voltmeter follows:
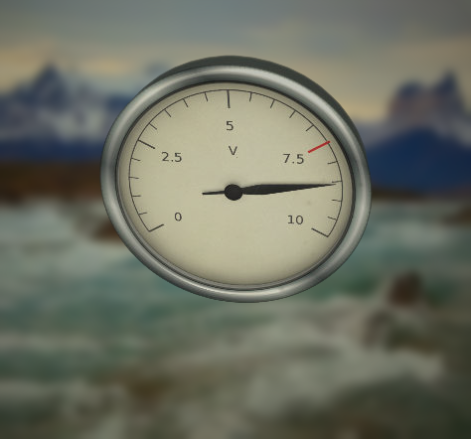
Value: 8.5,V
